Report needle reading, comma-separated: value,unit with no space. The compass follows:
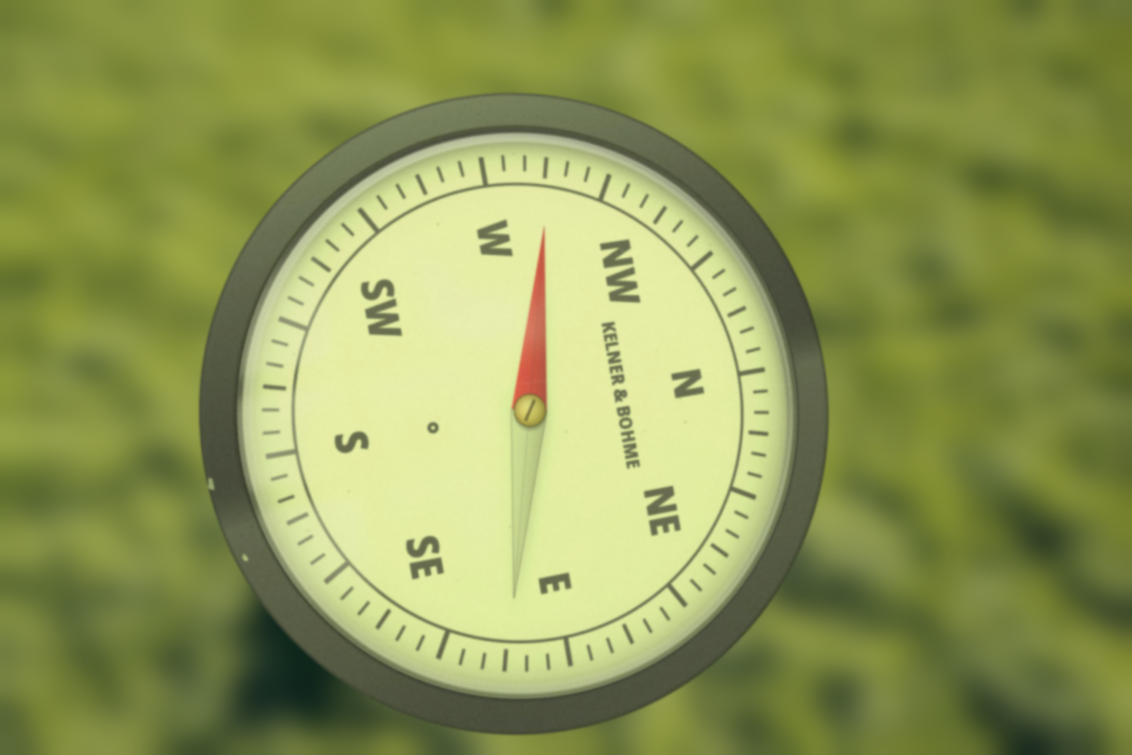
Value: 285,°
